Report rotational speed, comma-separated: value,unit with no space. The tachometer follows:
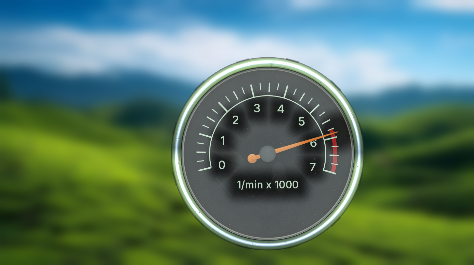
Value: 5875,rpm
